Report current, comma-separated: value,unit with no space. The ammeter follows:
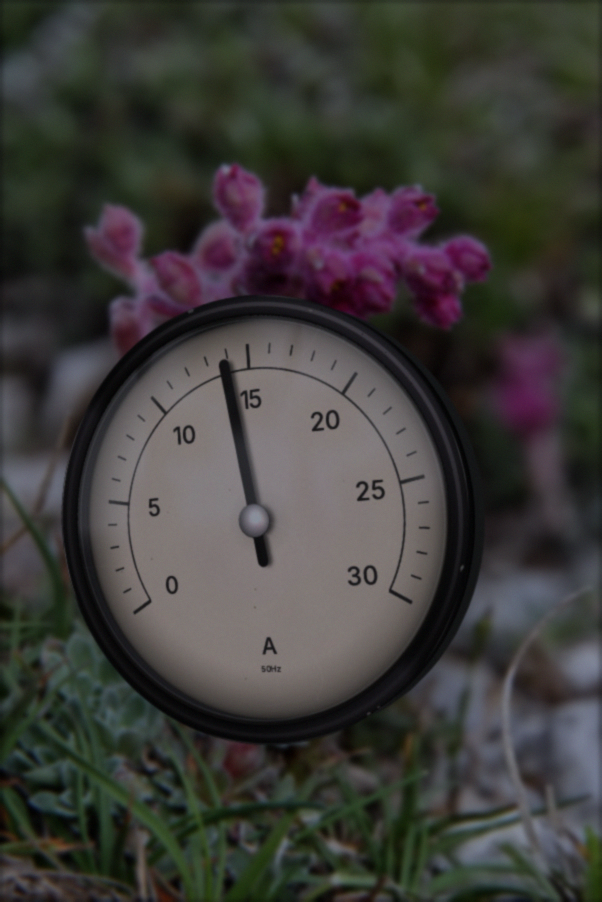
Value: 14,A
